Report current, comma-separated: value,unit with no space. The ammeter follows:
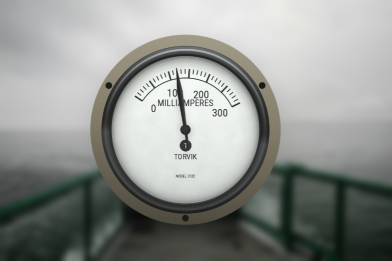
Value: 120,mA
